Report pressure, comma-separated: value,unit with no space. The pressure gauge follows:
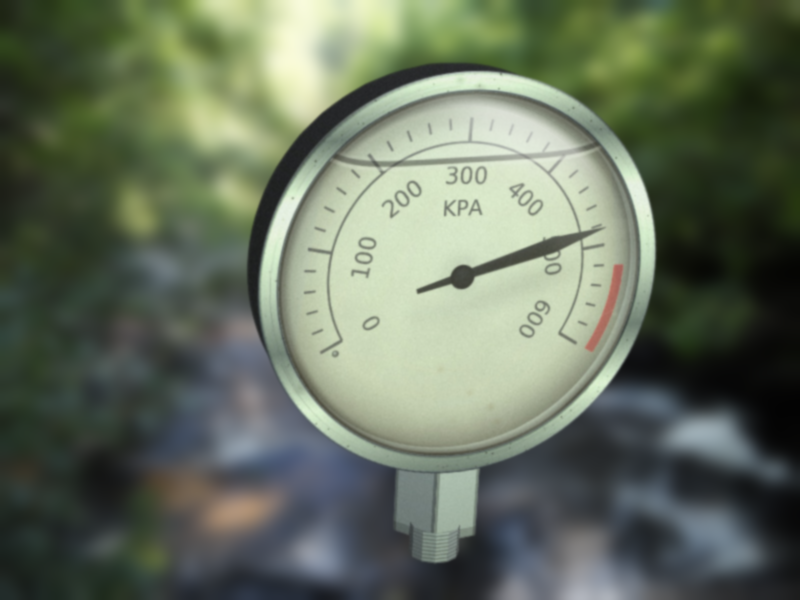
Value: 480,kPa
